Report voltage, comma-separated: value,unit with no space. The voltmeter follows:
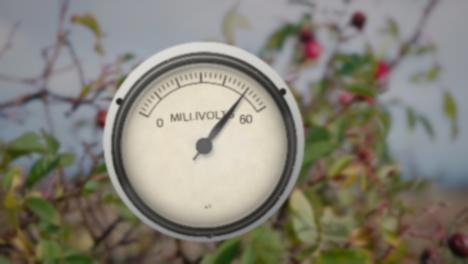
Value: 50,mV
